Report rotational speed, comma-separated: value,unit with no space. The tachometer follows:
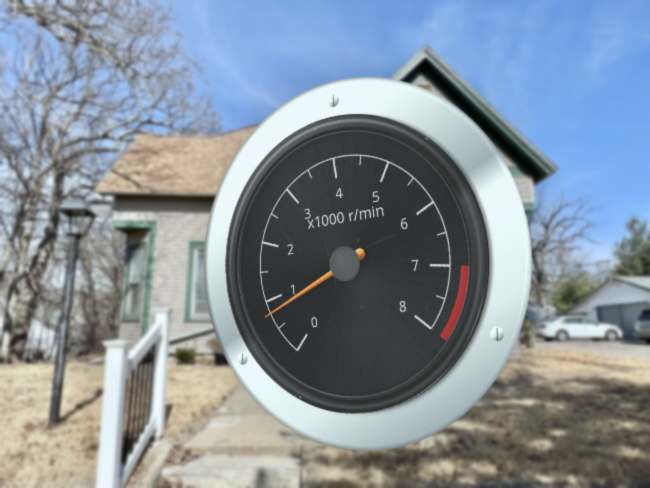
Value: 750,rpm
